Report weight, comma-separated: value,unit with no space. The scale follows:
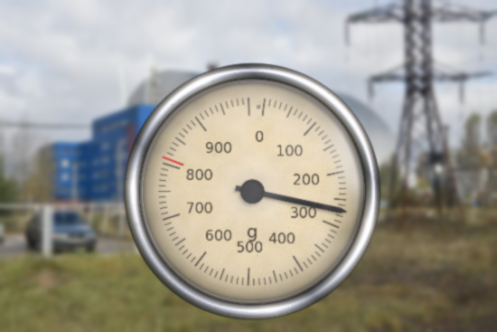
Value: 270,g
